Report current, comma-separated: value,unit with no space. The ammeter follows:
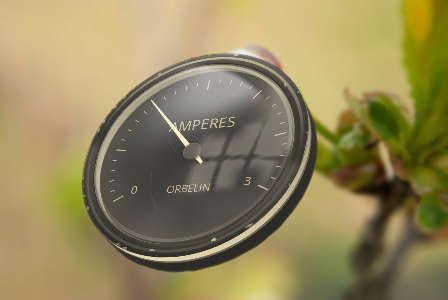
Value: 1,A
